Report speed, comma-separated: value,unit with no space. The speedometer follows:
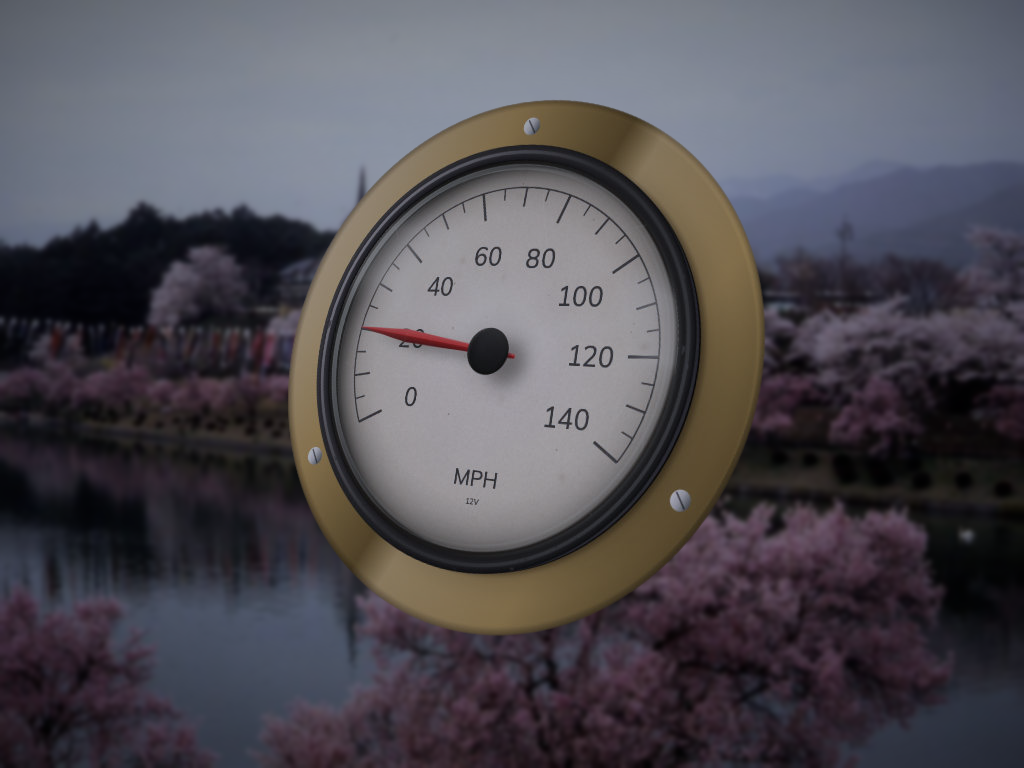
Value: 20,mph
